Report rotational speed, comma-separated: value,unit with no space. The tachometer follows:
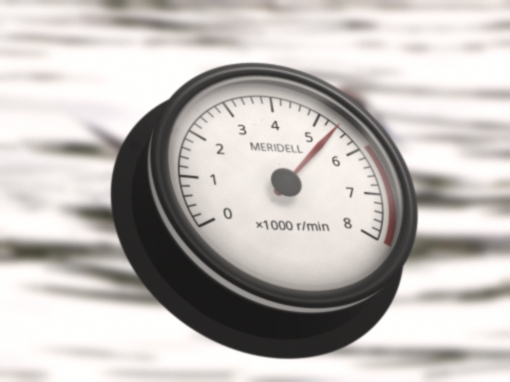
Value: 5400,rpm
